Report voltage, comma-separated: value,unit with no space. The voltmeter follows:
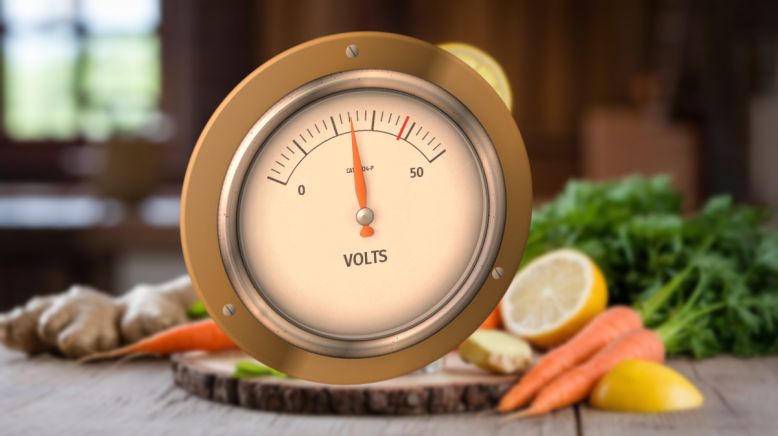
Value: 24,V
